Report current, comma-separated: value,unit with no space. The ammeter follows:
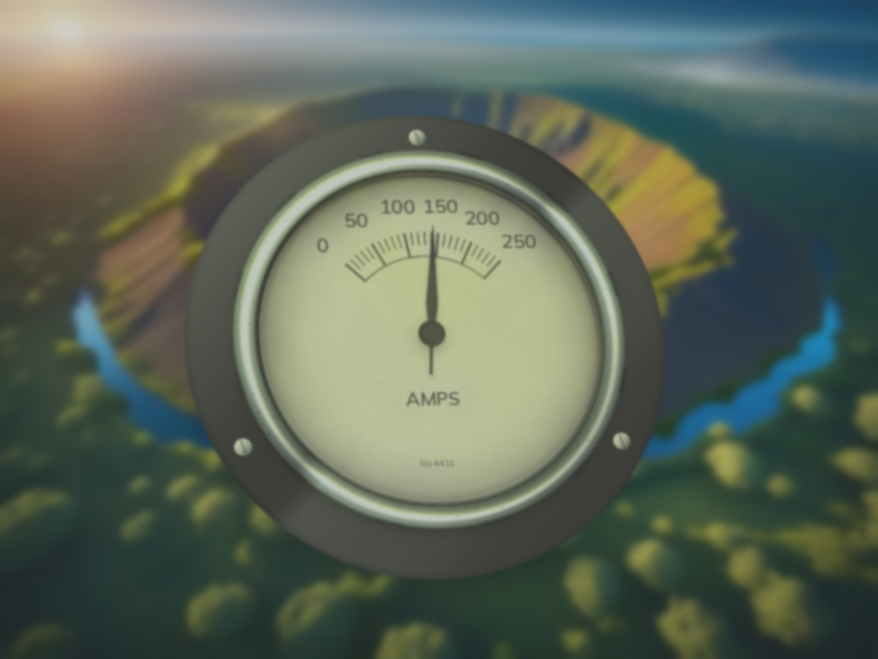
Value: 140,A
